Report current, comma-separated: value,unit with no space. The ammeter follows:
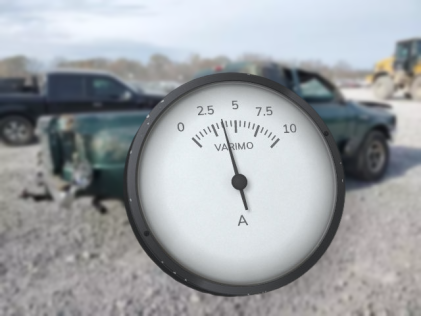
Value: 3.5,A
